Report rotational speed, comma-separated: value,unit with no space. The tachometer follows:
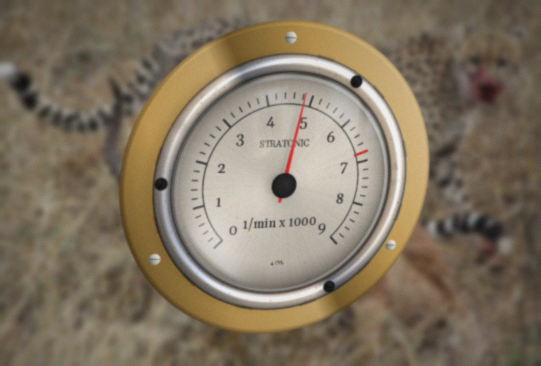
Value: 4800,rpm
